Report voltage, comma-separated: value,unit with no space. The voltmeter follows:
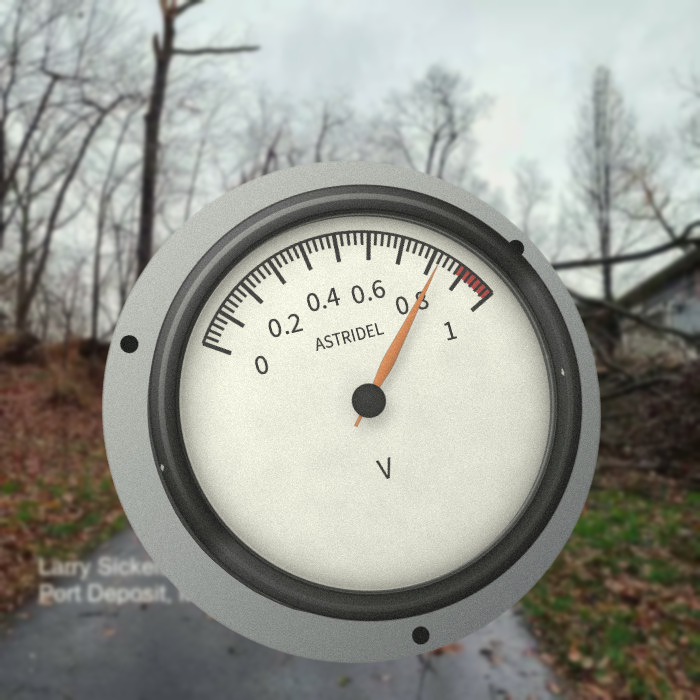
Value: 0.82,V
